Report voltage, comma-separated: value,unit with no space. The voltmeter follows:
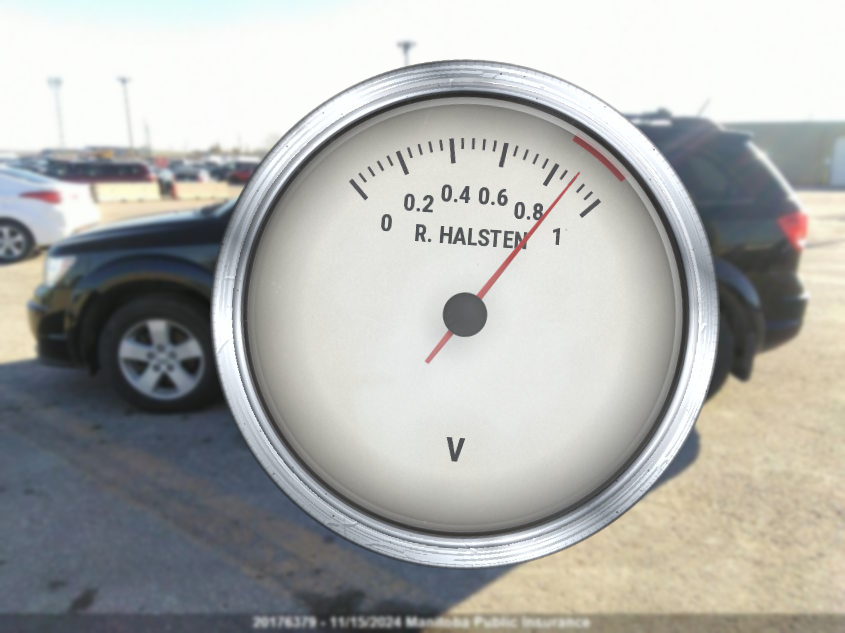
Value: 0.88,V
